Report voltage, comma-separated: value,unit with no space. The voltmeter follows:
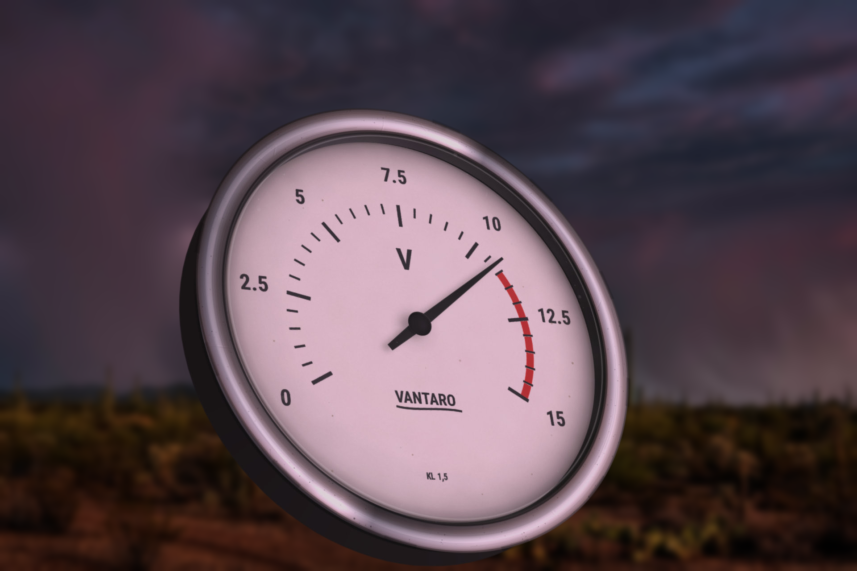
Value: 10.75,V
